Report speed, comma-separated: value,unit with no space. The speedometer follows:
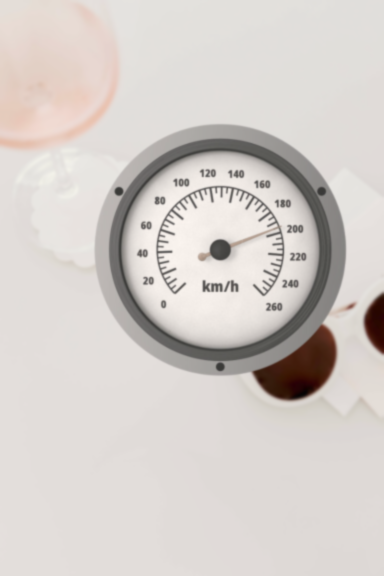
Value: 195,km/h
